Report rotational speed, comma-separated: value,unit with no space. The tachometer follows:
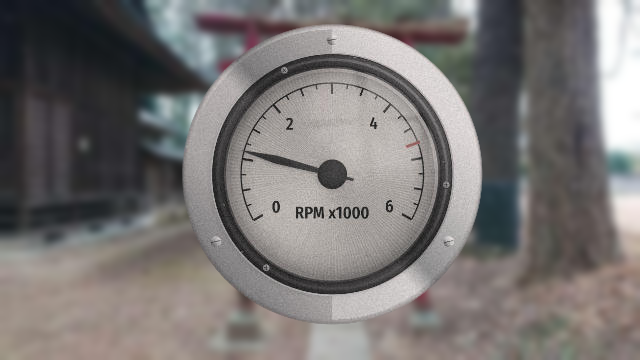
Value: 1125,rpm
